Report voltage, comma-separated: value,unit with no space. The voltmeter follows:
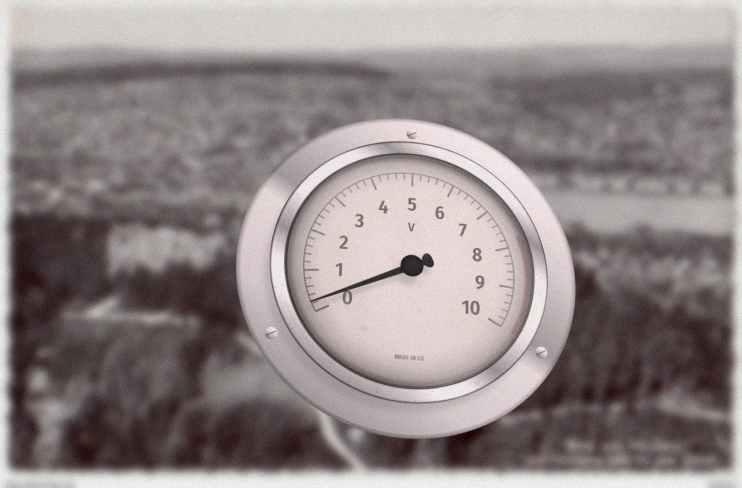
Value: 0.2,V
